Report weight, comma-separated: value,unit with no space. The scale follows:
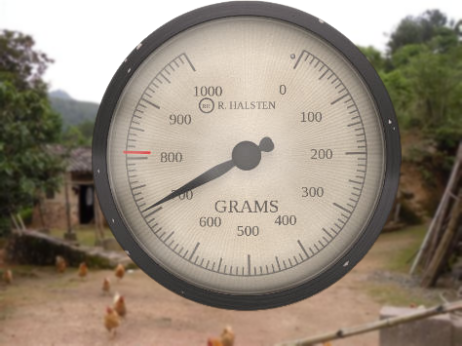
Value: 710,g
